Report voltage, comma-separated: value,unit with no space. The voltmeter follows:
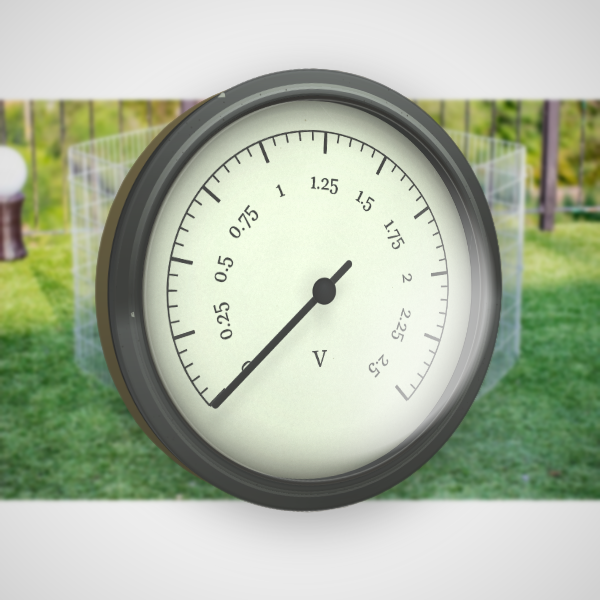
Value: 0,V
